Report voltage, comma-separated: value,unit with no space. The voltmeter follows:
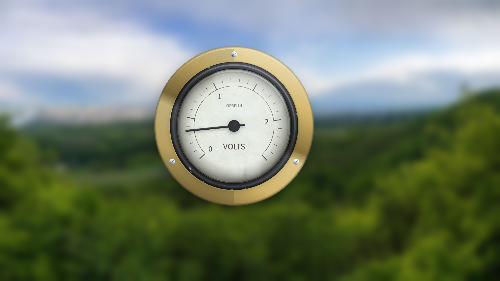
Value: 0.35,V
